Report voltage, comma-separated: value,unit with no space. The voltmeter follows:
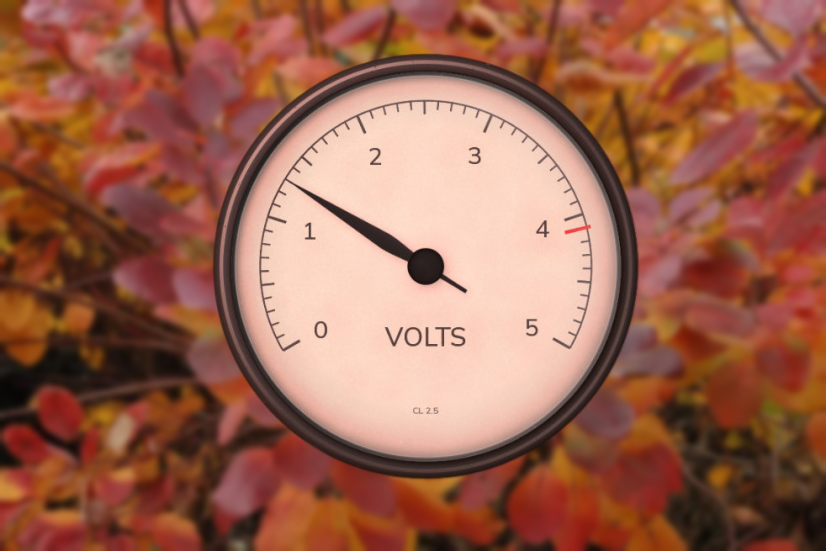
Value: 1.3,V
